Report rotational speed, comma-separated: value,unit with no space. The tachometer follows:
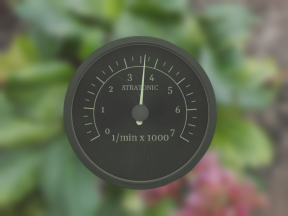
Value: 3625,rpm
